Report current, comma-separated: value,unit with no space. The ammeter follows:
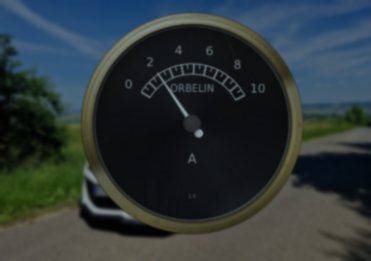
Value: 2,A
